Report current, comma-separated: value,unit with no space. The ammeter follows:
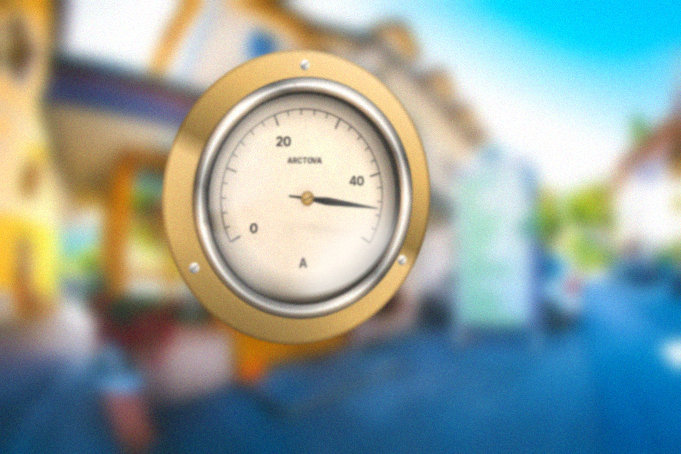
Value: 45,A
